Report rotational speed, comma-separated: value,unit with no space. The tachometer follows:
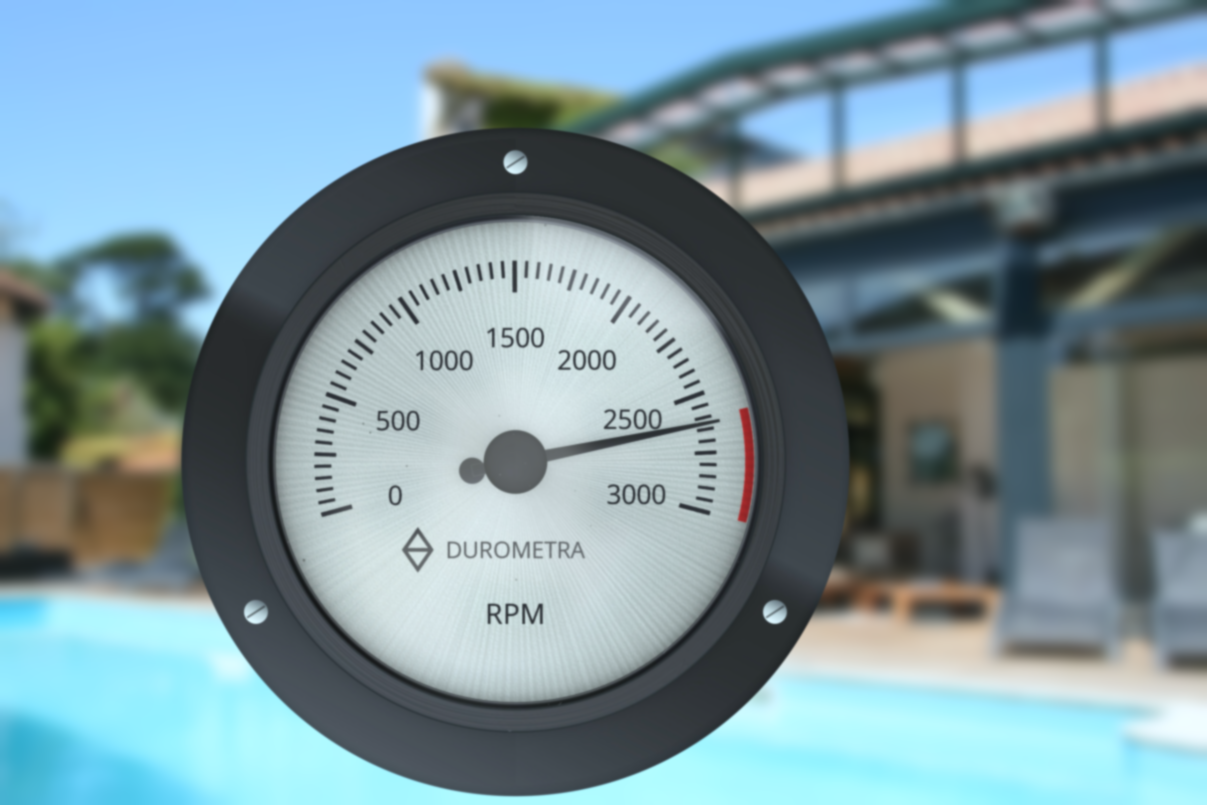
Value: 2625,rpm
